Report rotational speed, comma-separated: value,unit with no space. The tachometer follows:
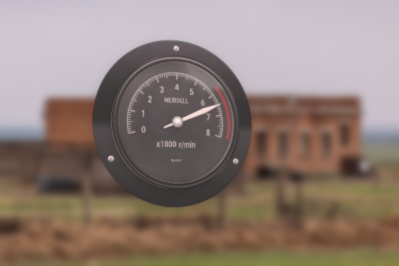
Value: 6500,rpm
